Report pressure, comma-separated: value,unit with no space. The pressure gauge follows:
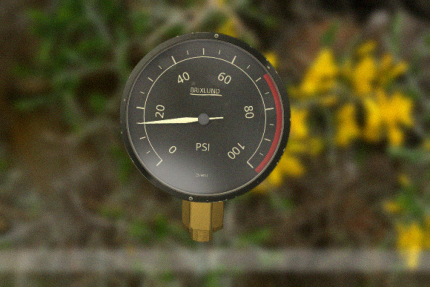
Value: 15,psi
